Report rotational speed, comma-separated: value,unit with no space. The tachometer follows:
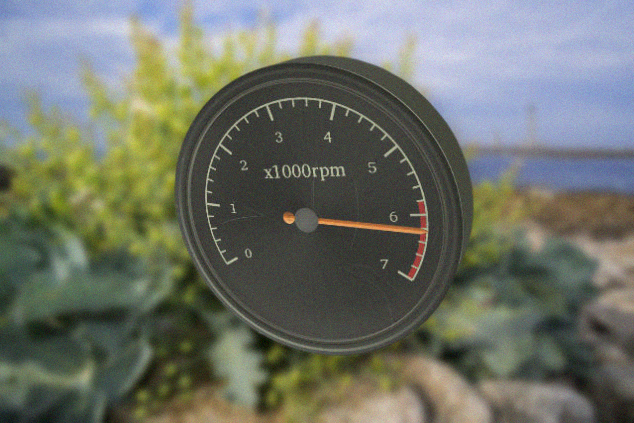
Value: 6200,rpm
